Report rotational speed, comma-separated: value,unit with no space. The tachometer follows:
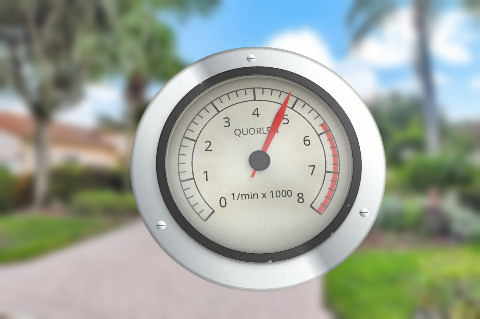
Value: 4800,rpm
